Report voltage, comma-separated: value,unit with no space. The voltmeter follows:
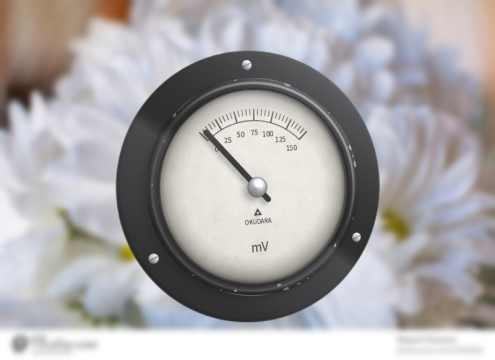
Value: 5,mV
